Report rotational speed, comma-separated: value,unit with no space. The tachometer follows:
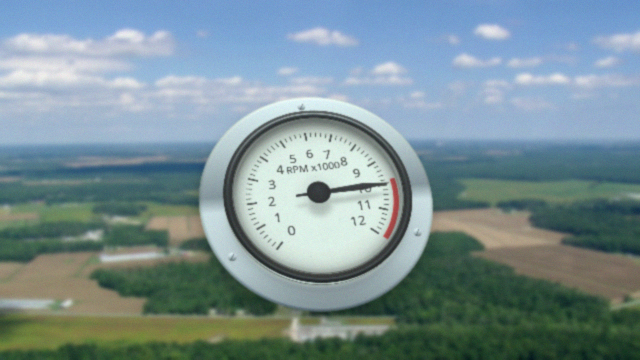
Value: 10000,rpm
